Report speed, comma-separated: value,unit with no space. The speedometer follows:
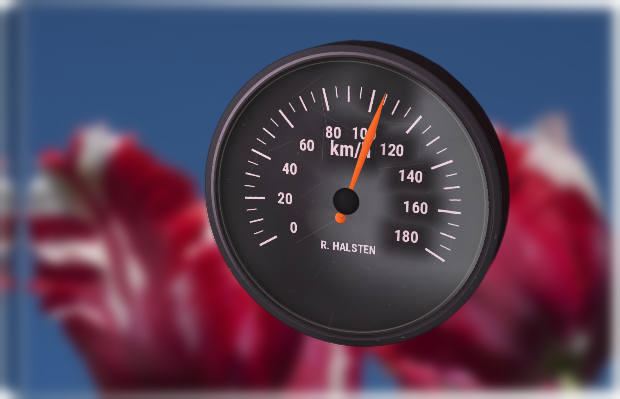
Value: 105,km/h
